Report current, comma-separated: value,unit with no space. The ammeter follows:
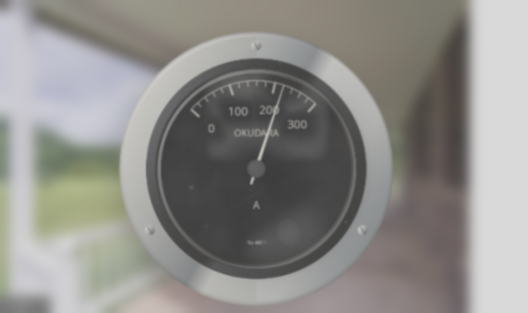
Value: 220,A
